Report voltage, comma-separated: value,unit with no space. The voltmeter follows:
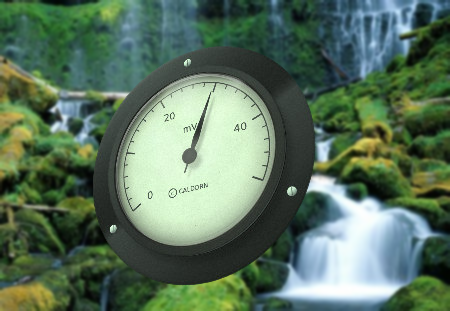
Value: 30,mV
